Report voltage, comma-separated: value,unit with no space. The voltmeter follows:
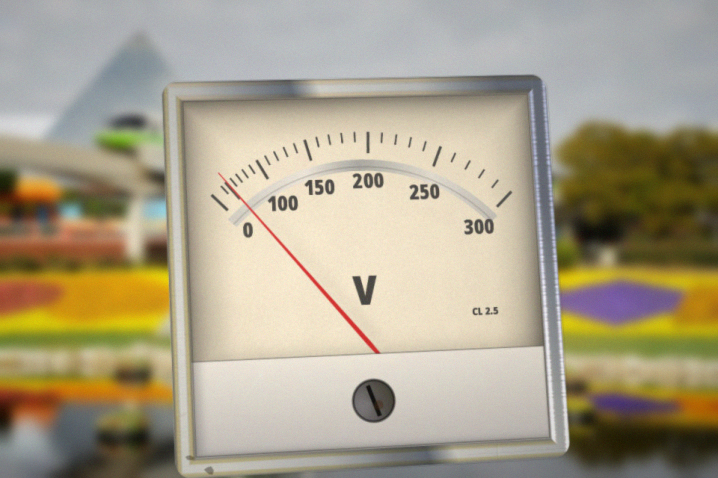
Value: 50,V
